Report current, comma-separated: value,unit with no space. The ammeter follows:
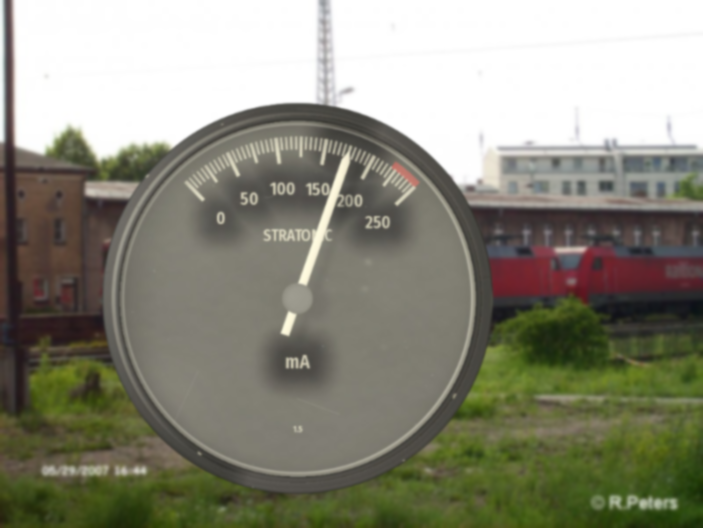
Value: 175,mA
